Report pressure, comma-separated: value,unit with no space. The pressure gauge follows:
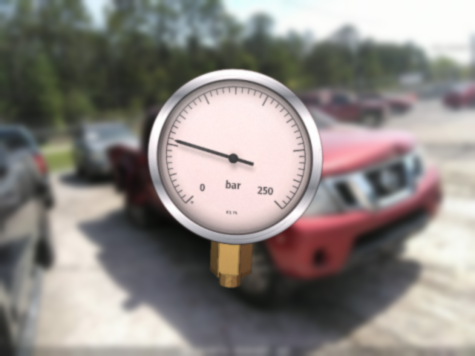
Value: 55,bar
